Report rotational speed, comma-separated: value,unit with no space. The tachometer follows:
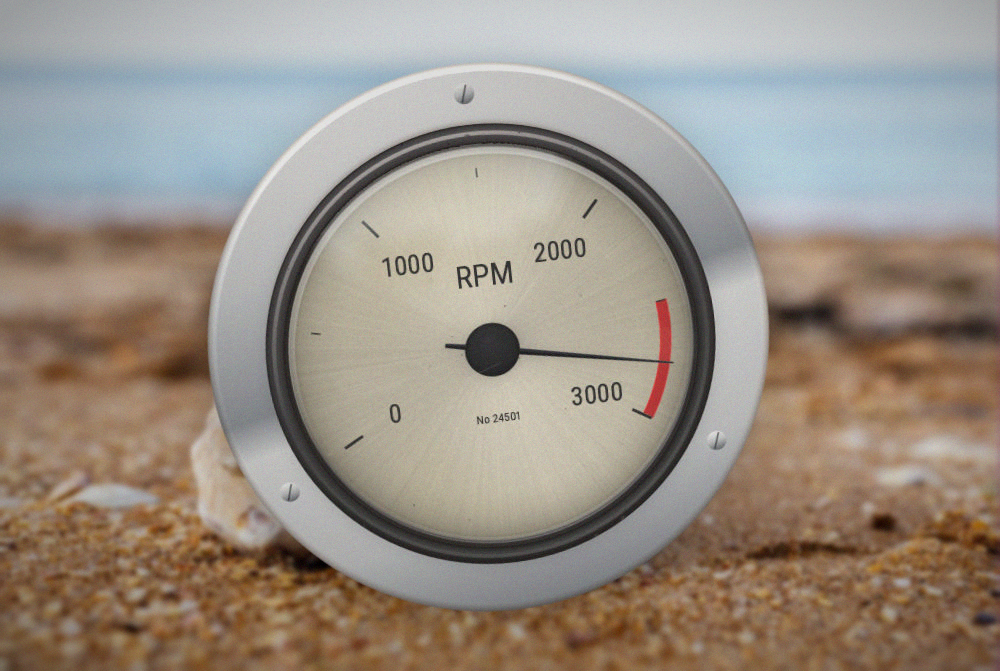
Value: 2750,rpm
